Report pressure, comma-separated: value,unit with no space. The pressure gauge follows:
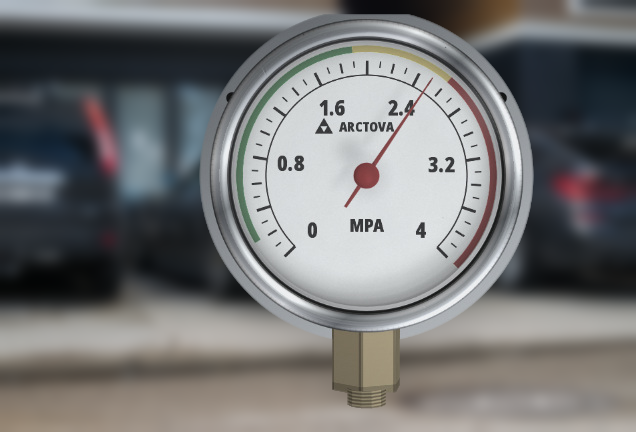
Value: 2.5,MPa
